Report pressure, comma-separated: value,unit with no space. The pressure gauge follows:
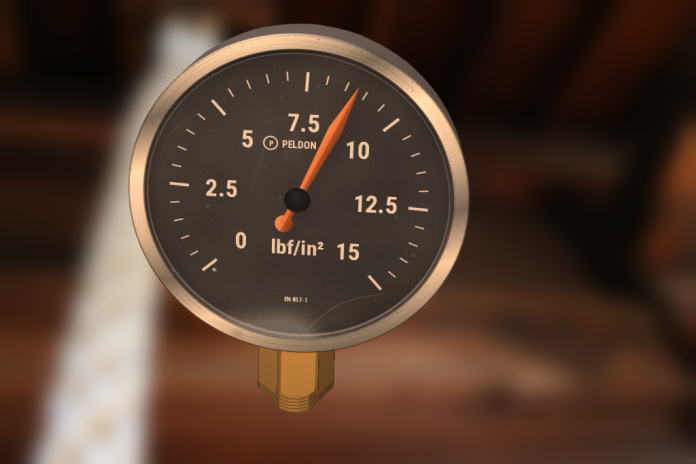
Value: 8.75,psi
